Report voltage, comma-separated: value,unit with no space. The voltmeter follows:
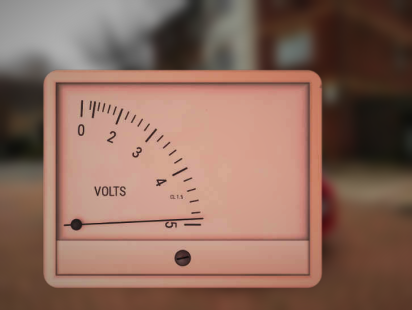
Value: 4.9,V
